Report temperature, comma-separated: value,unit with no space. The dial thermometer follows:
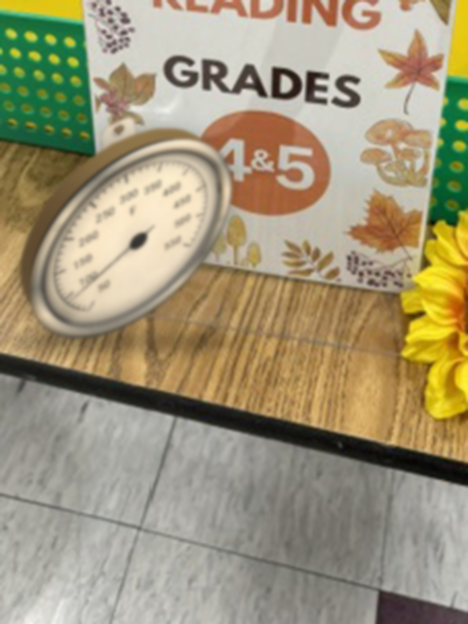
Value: 100,°F
